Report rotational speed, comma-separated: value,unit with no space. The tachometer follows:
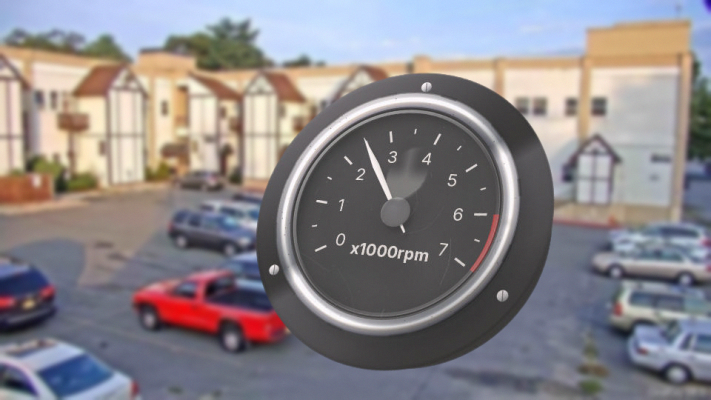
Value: 2500,rpm
